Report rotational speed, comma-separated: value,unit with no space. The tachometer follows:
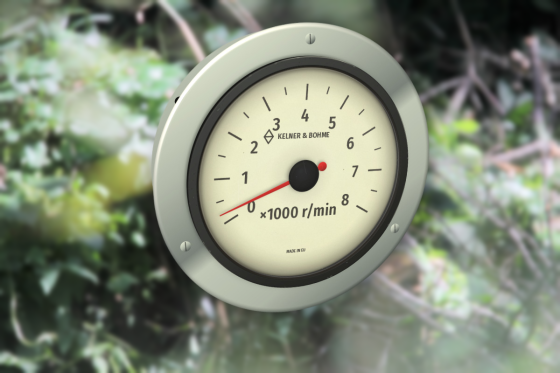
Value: 250,rpm
